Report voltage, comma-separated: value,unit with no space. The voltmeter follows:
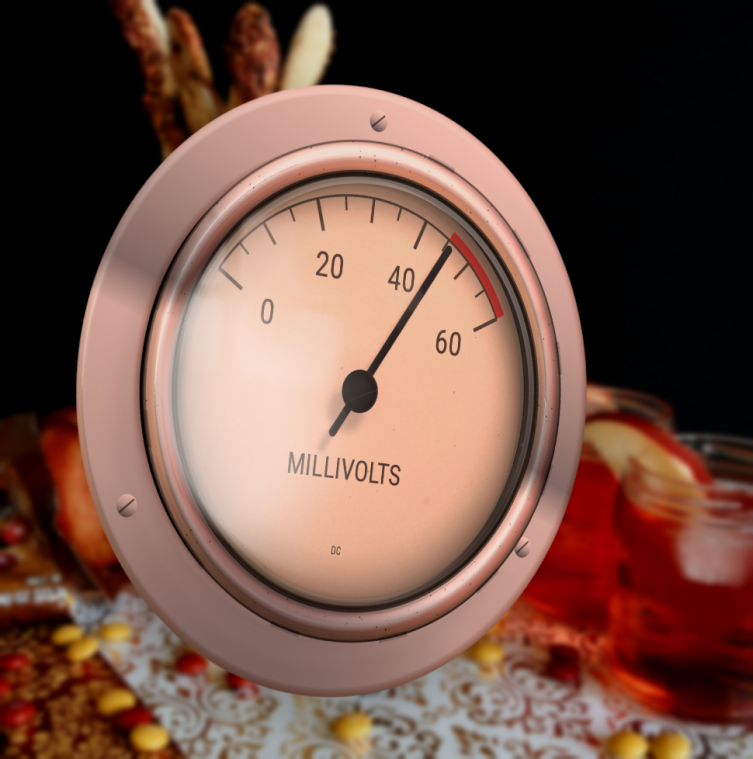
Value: 45,mV
